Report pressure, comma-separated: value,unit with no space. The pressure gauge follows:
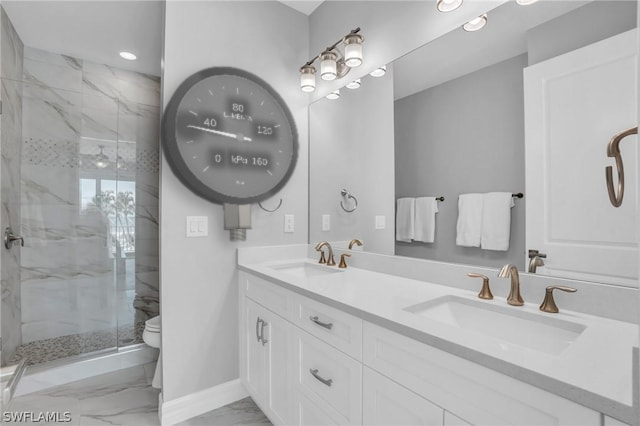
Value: 30,kPa
